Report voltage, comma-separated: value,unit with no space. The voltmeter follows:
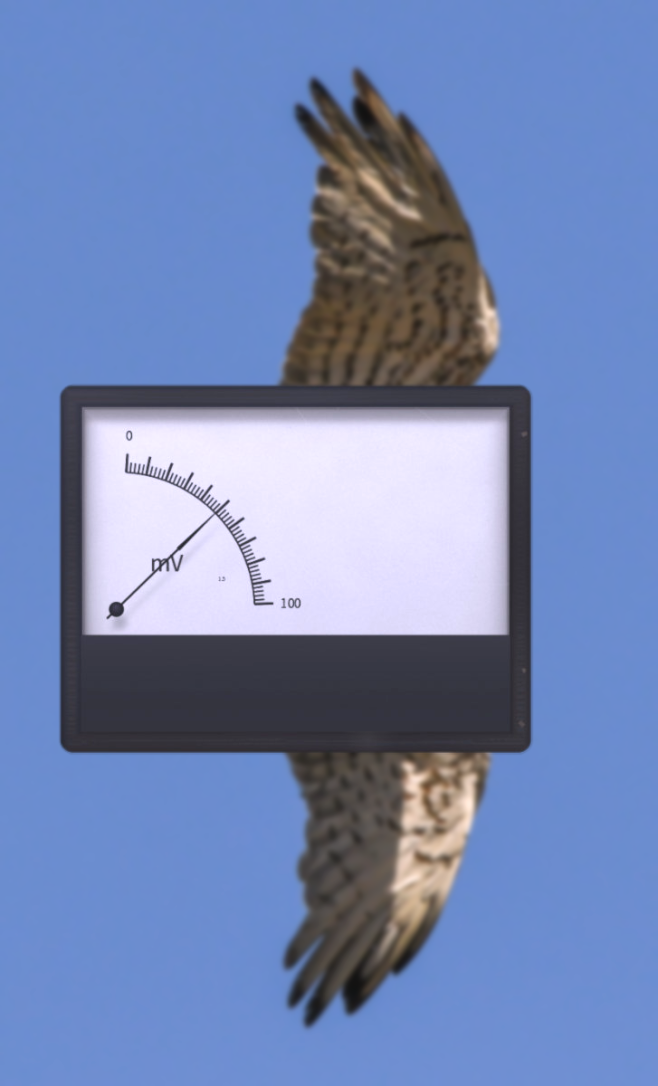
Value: 50,mV
